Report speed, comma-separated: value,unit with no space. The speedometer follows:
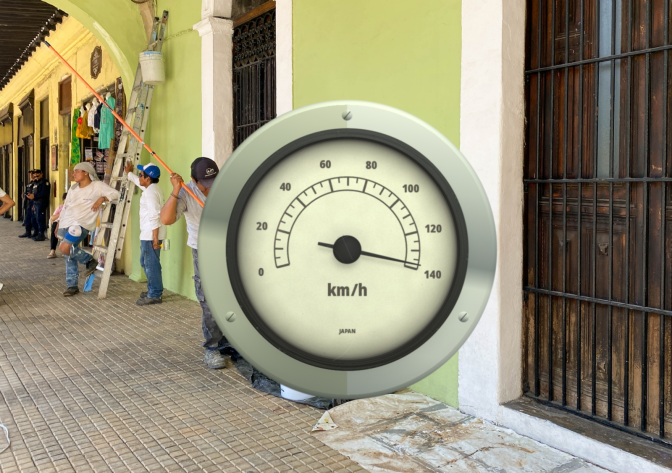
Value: 137.5,km/h
